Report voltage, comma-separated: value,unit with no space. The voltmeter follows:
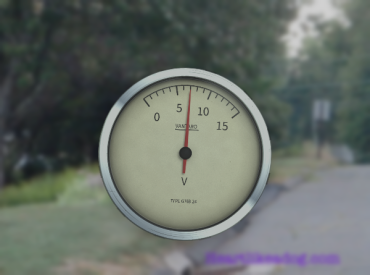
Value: 7,V
